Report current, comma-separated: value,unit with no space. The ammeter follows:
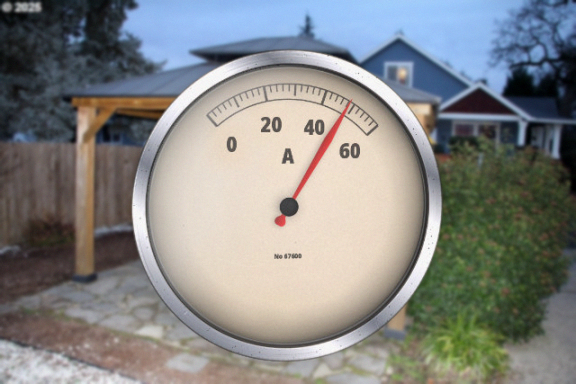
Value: 48,A
